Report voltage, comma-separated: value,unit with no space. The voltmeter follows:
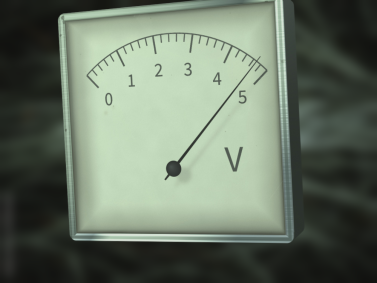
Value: 4.7,V
